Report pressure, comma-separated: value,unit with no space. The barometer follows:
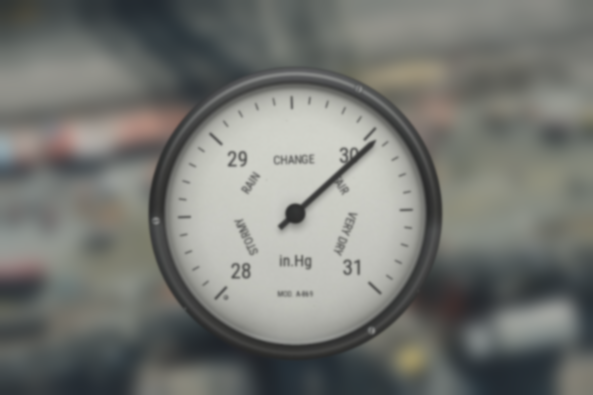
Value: 30.05,inHg
